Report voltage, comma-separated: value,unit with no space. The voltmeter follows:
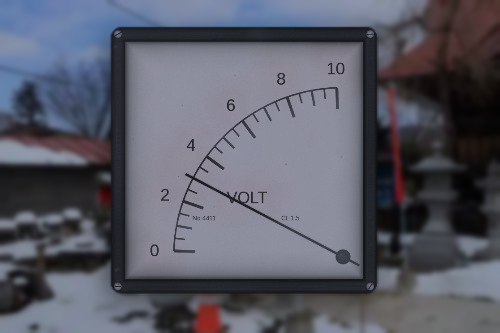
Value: 3,V
